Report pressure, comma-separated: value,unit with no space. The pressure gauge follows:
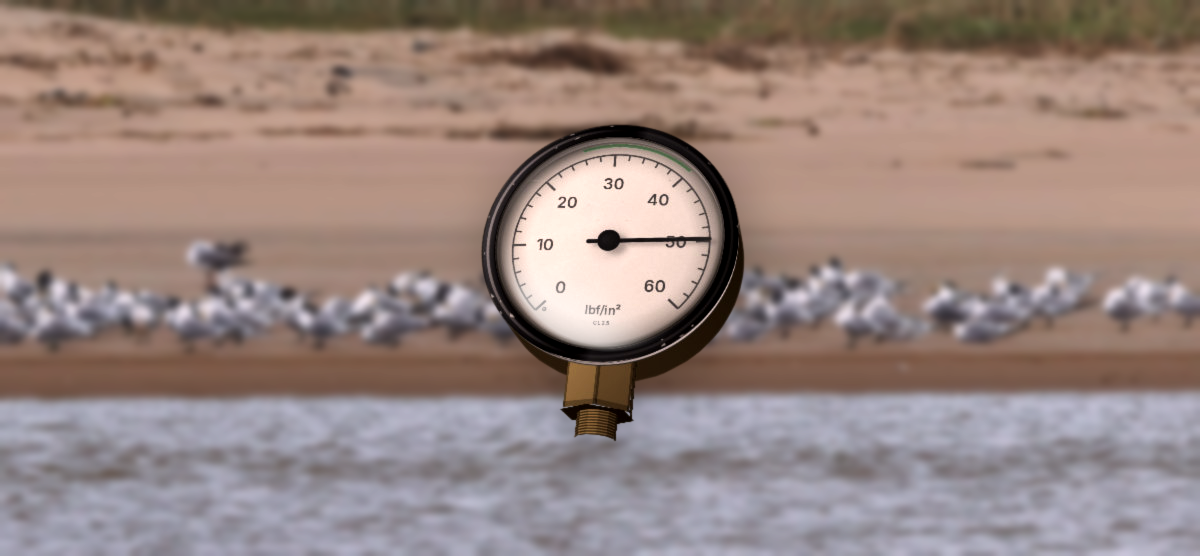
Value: 50,psi
